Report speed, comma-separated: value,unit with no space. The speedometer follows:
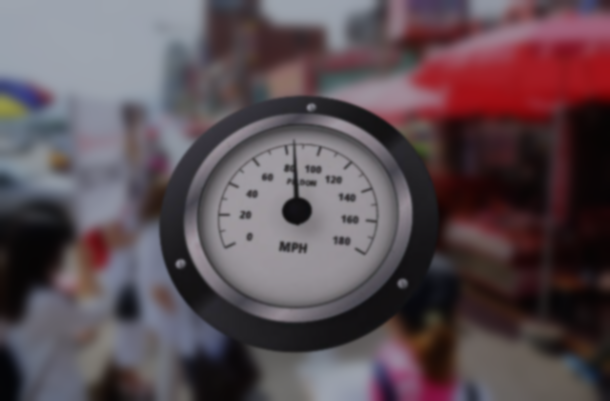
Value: 85,mph
